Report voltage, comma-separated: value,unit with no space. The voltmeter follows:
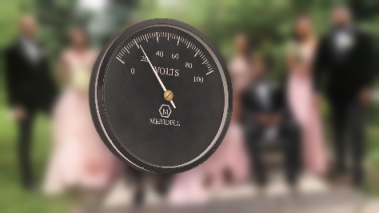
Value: 20,V
